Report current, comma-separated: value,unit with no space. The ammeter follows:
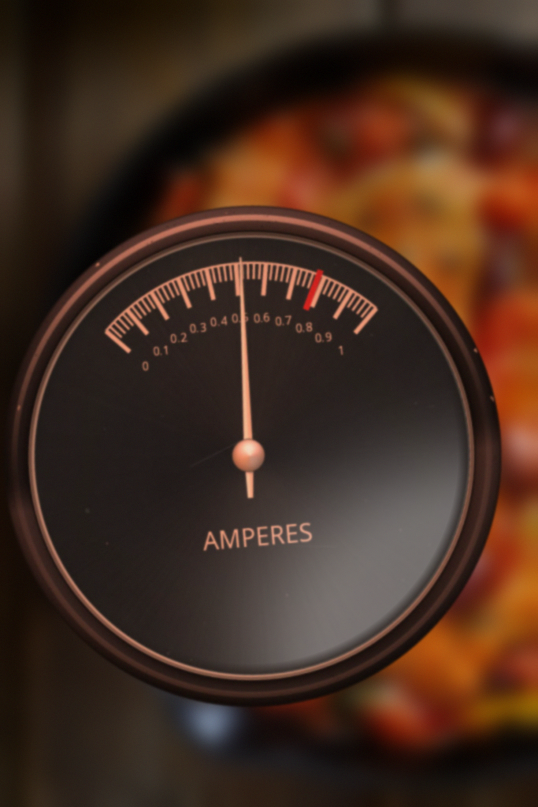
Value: 0.52,A
